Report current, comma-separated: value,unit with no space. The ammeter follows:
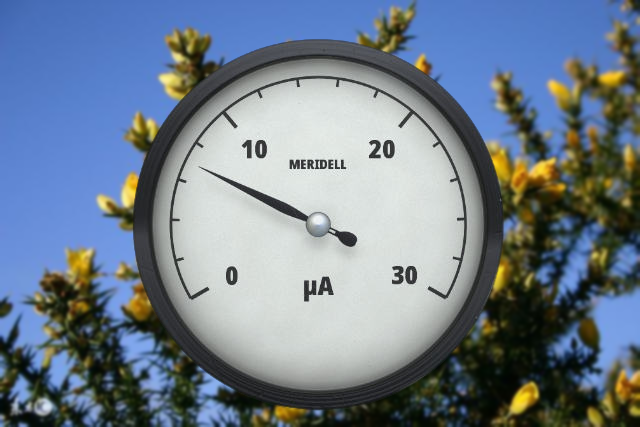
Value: 7,µA
